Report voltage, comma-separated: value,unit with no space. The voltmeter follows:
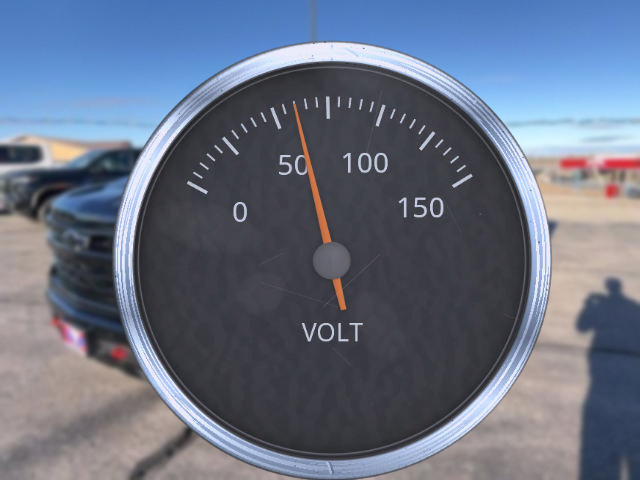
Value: 60,V
